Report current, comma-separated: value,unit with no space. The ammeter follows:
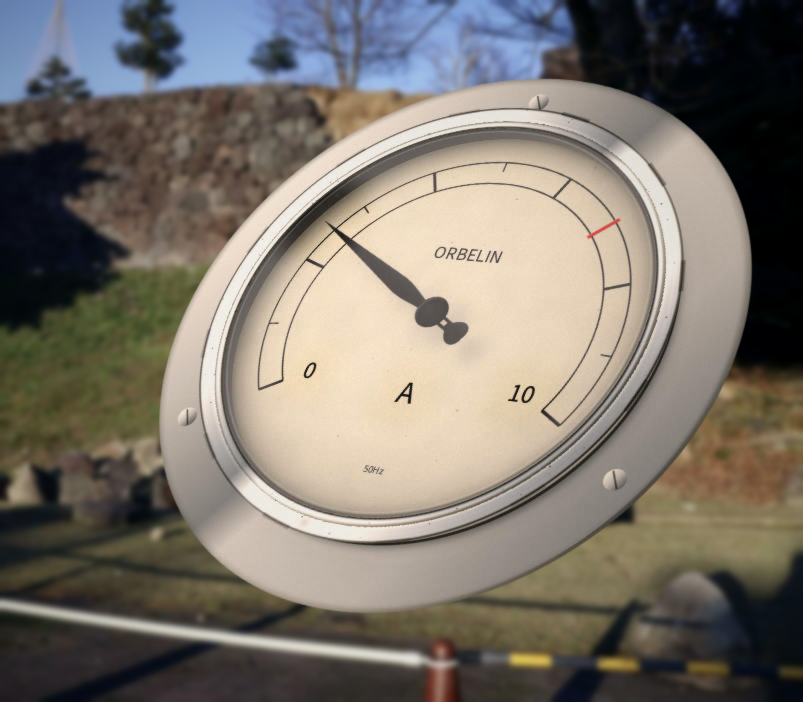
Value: 2.5,A
